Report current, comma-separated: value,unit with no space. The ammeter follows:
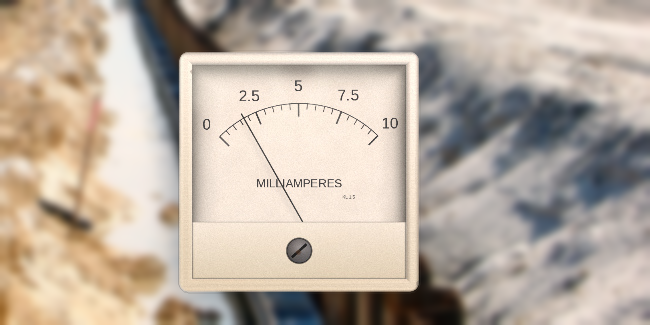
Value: 1.75,mA
